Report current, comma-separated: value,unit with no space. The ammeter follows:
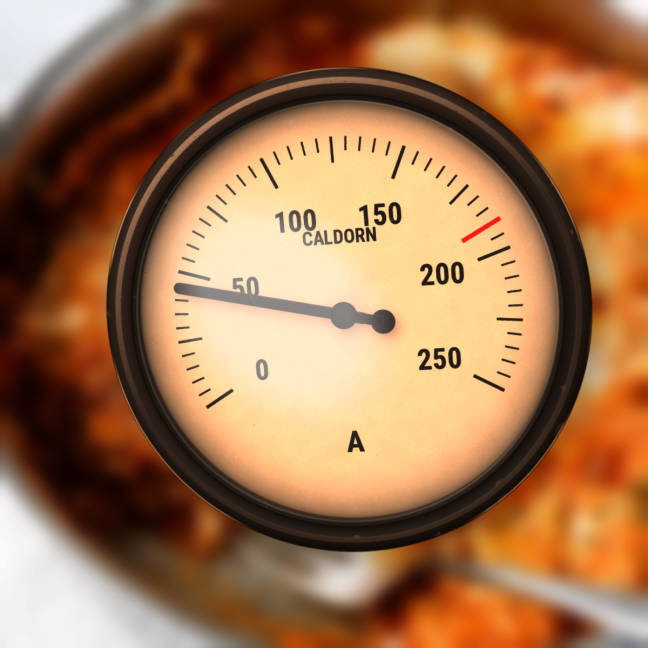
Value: 45,A
